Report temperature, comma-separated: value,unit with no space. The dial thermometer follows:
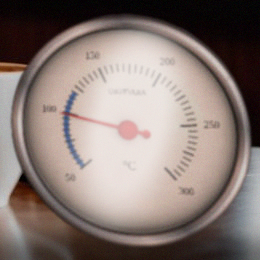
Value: 100,°C
